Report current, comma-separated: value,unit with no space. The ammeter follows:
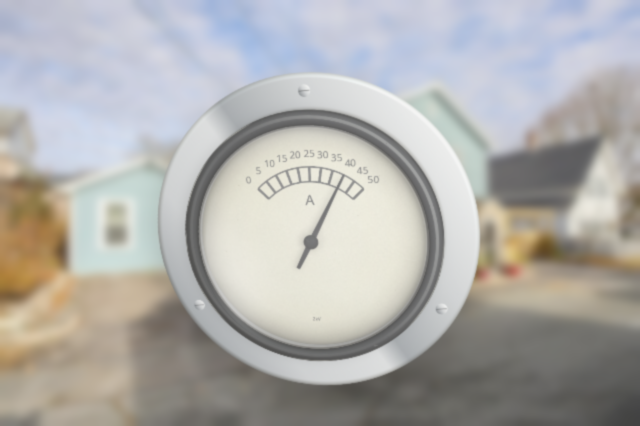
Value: 40,A
